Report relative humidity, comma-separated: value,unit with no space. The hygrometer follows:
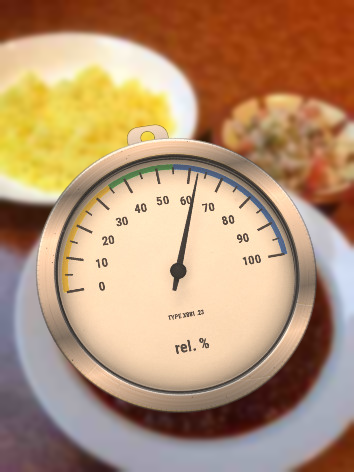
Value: 62.5,%
